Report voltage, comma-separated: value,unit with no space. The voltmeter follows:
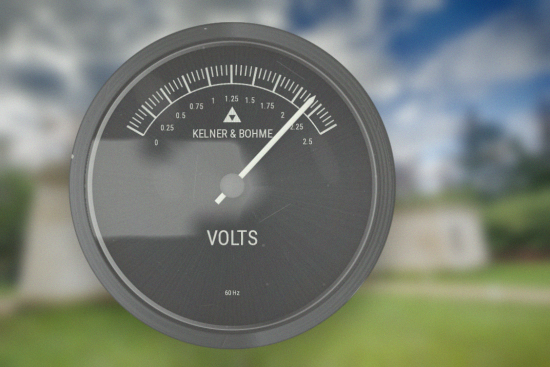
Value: 2.15,V
